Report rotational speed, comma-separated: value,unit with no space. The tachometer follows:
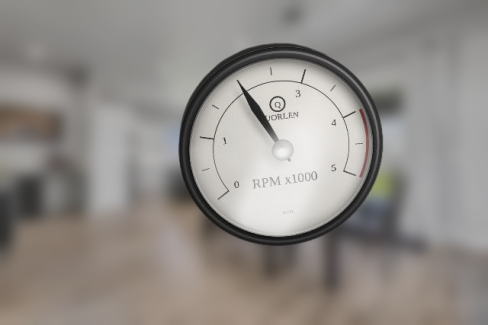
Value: 2000,rpm
